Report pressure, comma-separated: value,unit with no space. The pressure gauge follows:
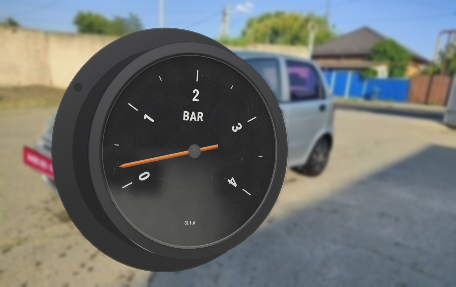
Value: 0.25,bar
